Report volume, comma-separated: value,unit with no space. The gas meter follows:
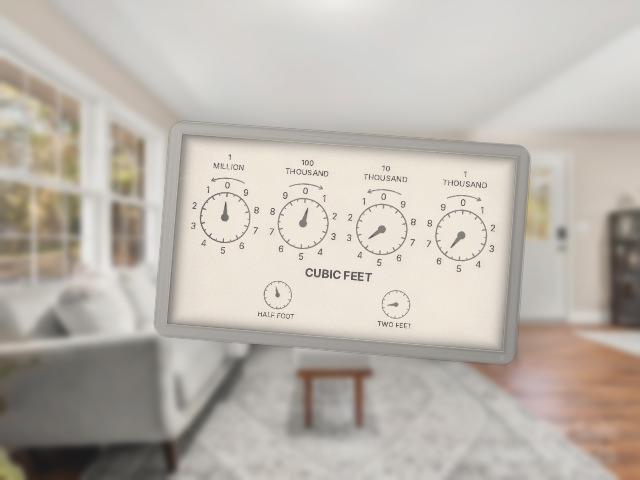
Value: 3600,ft³
